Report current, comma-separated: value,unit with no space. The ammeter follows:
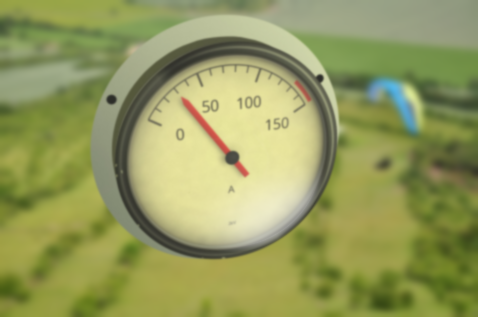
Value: 30,A
